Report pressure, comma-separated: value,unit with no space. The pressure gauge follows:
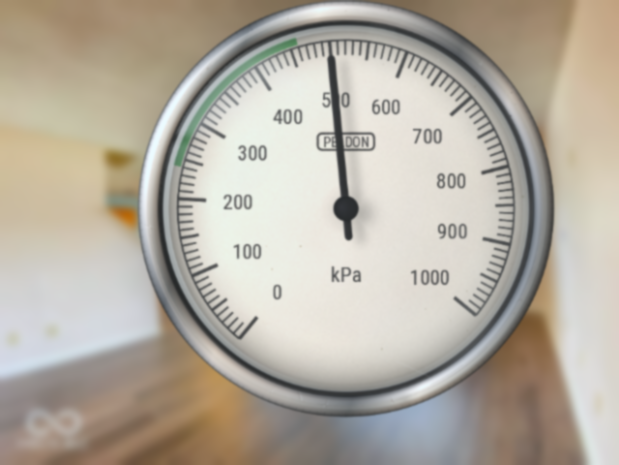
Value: 500,kPa
